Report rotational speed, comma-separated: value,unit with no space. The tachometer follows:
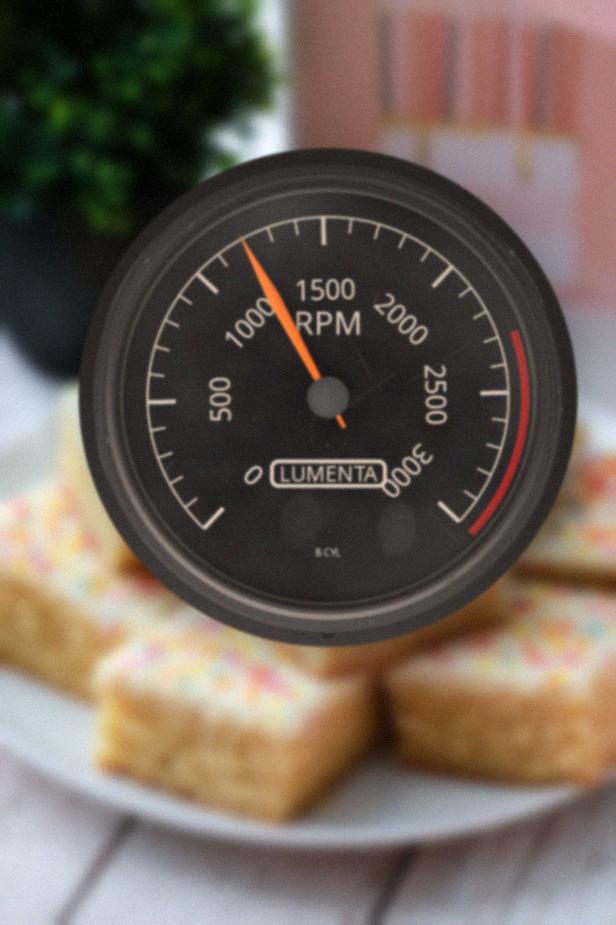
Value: 1200,rpm
